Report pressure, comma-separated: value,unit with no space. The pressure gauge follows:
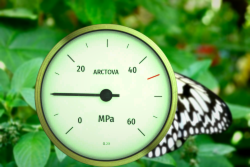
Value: 10,MPa
